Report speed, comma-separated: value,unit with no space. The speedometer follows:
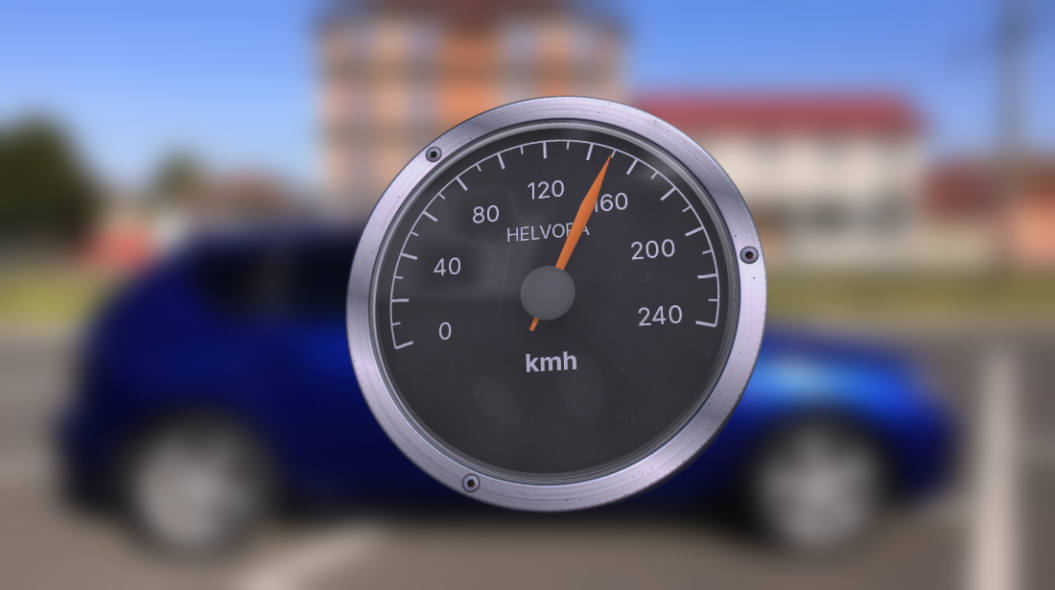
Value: 150,km/h
